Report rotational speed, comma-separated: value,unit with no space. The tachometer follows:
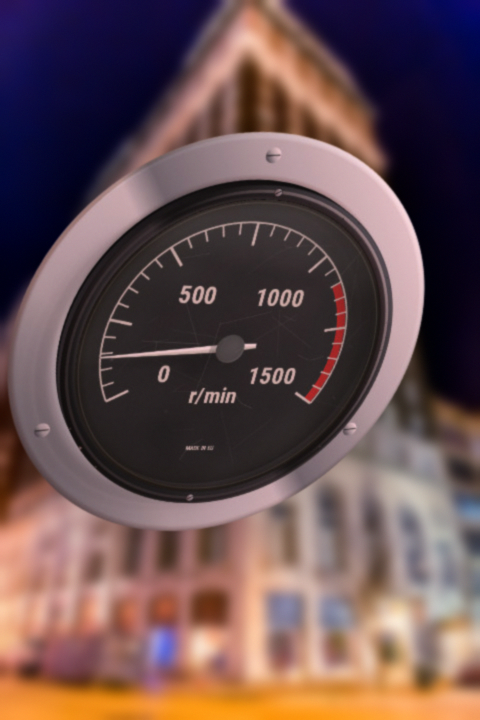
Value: 150,rpm
